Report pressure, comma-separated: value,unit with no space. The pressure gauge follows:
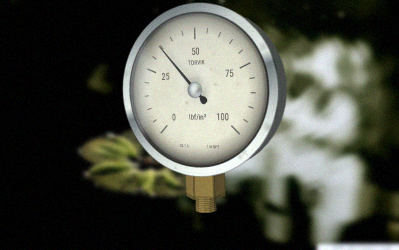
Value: 35,psi
